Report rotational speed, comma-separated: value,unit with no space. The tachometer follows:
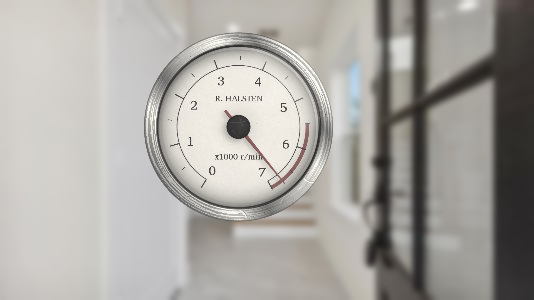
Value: 6750,rpm
